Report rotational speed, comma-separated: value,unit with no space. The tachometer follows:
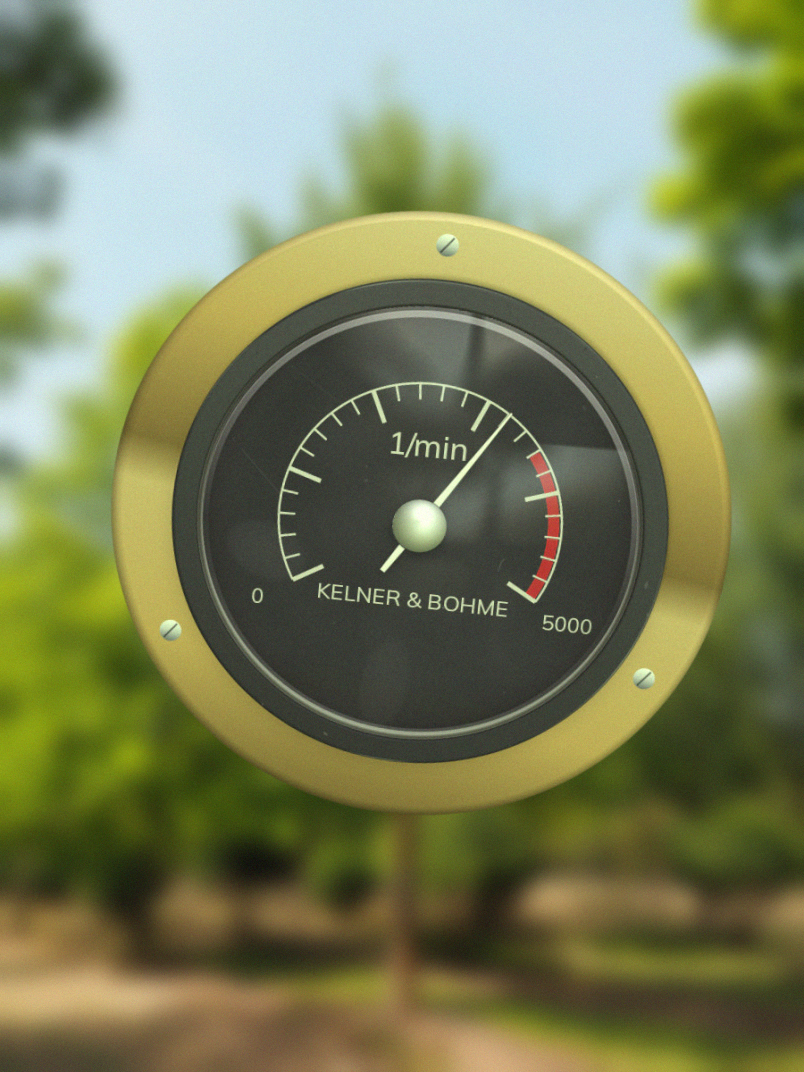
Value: 3200,rpm
